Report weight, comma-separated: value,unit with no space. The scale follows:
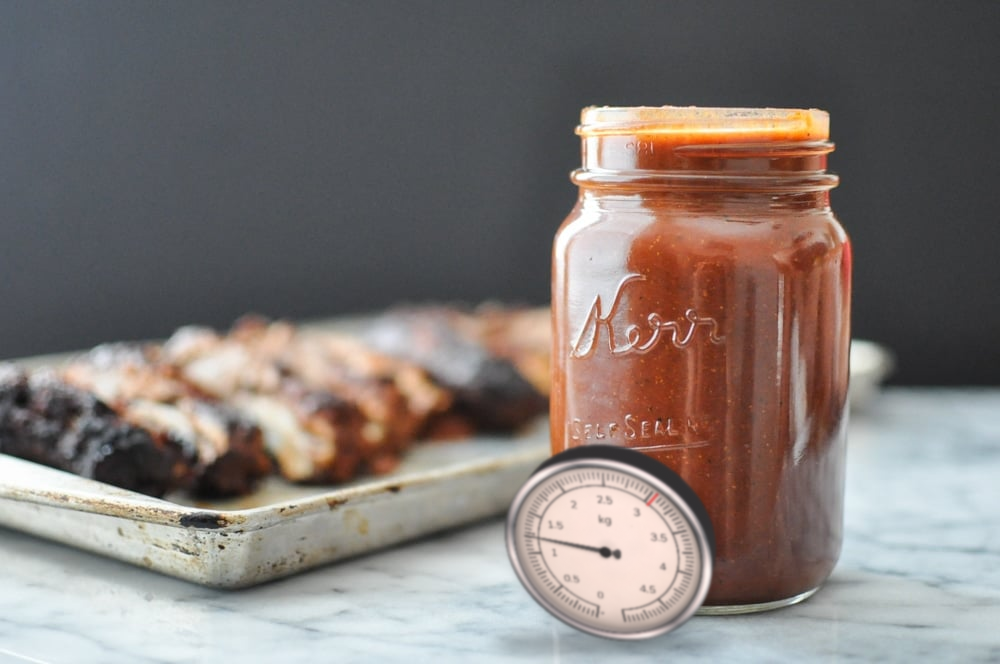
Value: 1.25,kg
